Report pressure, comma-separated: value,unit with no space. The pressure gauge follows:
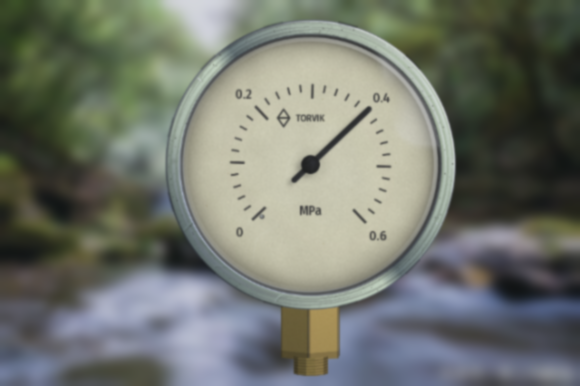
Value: 0.4,MPa
